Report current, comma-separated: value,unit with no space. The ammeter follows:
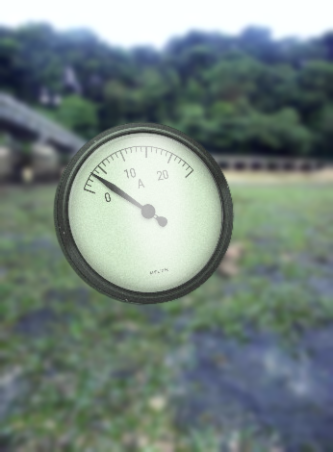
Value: 3,A
